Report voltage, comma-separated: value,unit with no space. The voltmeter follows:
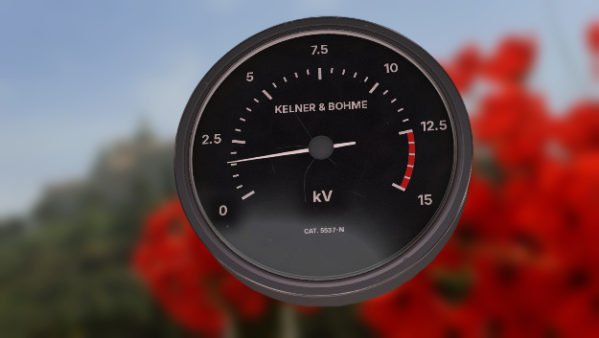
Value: 1.5,kV
